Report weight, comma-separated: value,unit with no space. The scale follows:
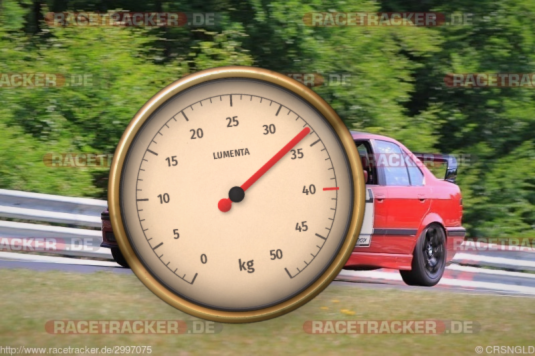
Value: 33.5,kg
